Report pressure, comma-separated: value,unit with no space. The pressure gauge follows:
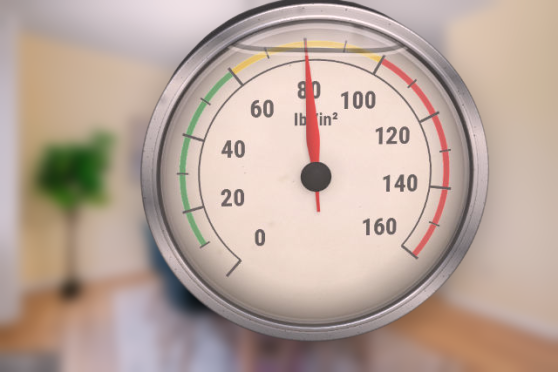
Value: 80,psi
